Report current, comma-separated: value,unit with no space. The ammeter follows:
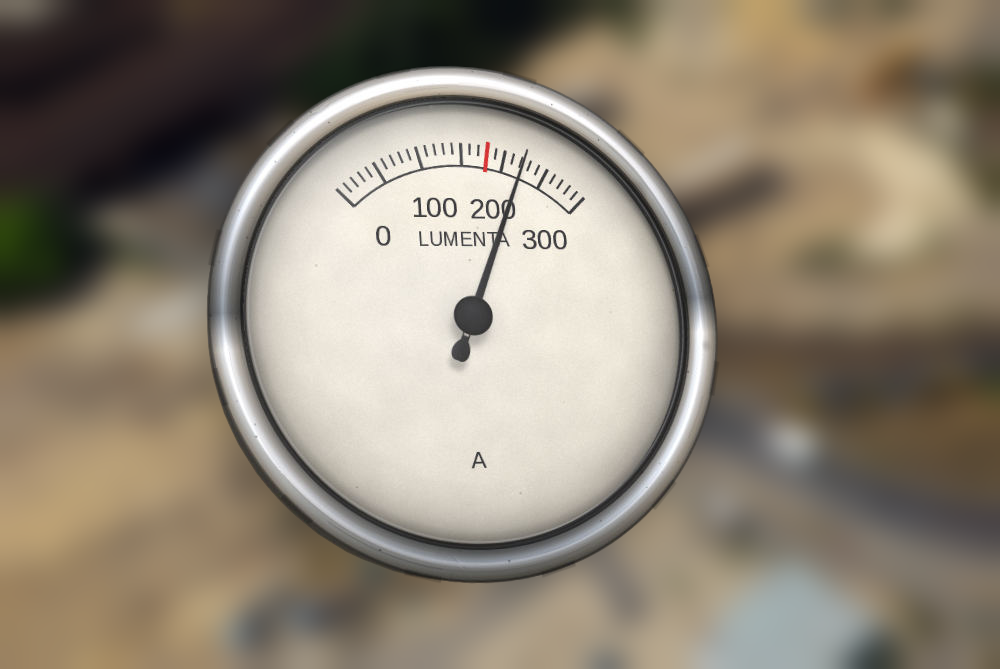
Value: 220,A
